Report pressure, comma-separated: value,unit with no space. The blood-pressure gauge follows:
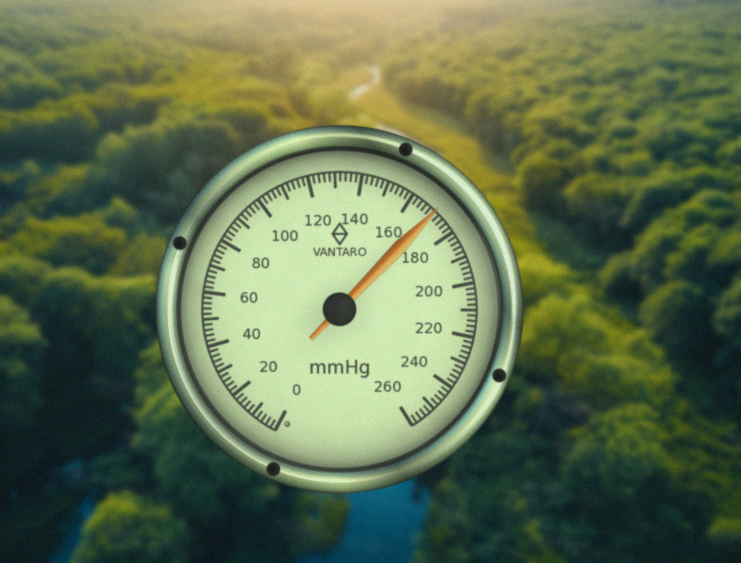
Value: 170,mmHg
